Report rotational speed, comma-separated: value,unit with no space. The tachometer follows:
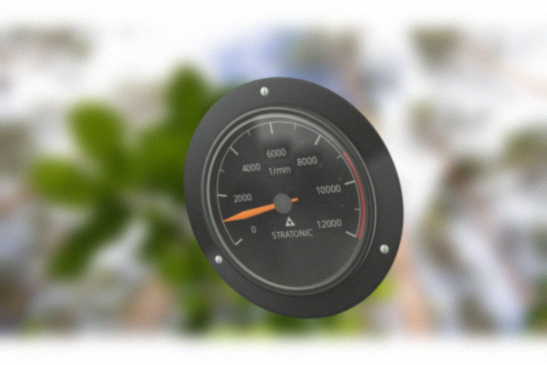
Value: 1000,rpm
